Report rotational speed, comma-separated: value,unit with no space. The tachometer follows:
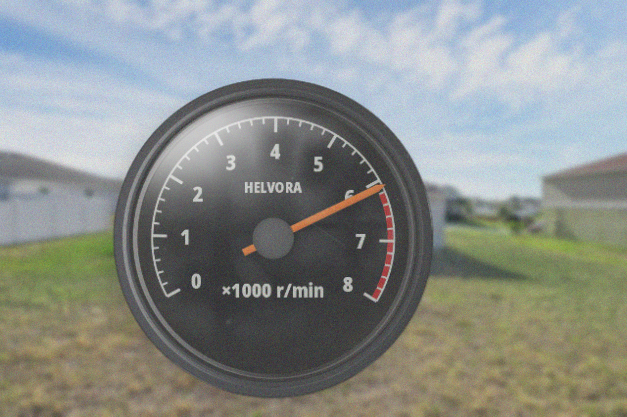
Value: 6100,rpm
